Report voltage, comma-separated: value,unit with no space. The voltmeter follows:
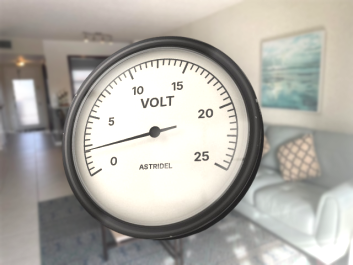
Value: 2,V
